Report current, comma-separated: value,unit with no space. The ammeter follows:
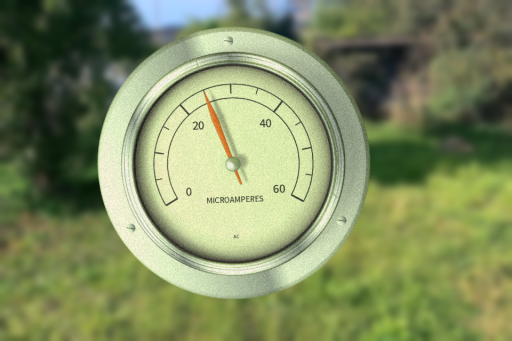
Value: 25,µA
